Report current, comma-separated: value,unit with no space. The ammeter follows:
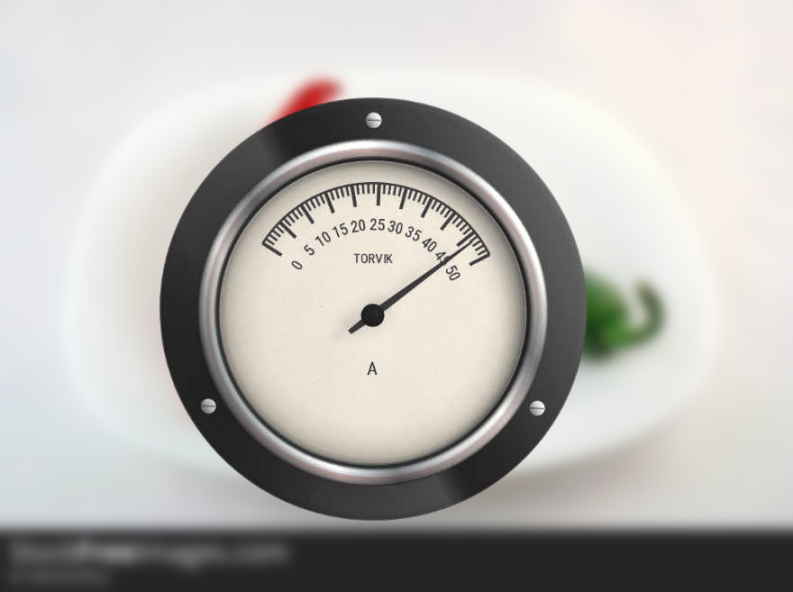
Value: 46,A
